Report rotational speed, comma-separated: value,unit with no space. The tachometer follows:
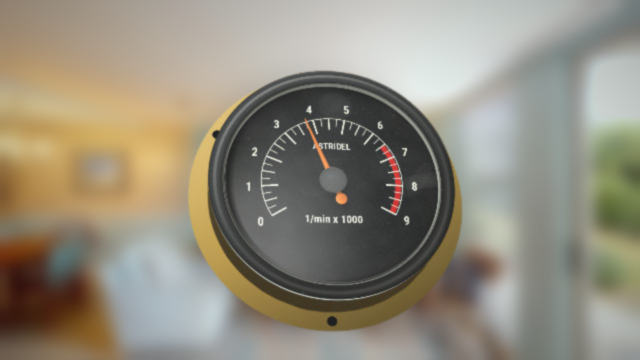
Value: 3750,rpm
